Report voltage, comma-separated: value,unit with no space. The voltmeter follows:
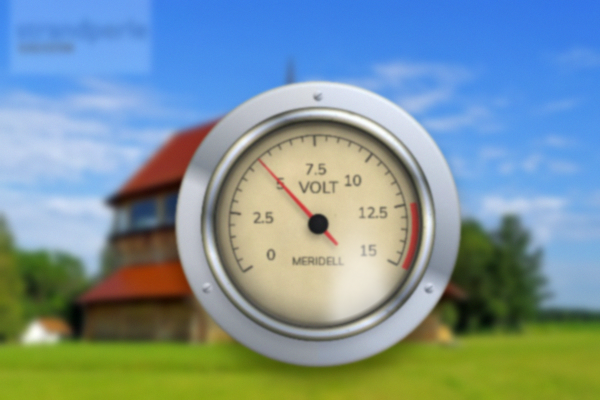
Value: 5,V
